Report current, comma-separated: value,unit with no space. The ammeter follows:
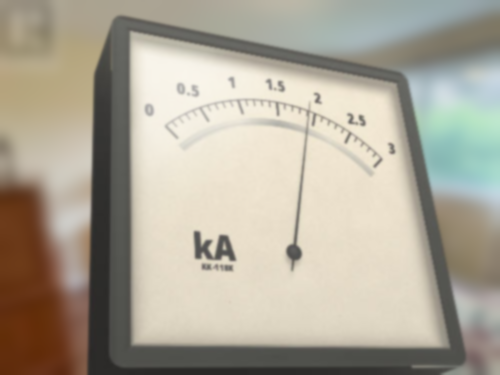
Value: 1.9,kA
